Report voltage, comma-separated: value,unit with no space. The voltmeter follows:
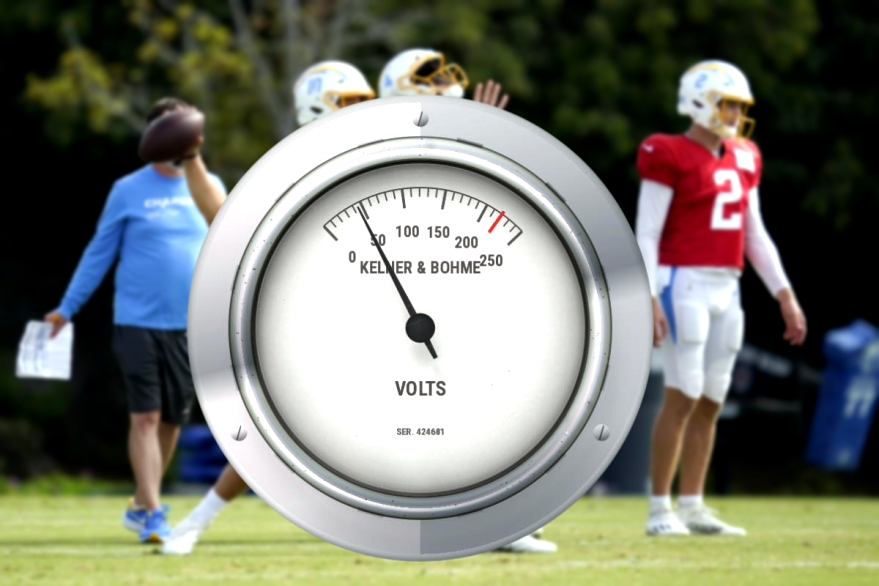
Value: 45,V
